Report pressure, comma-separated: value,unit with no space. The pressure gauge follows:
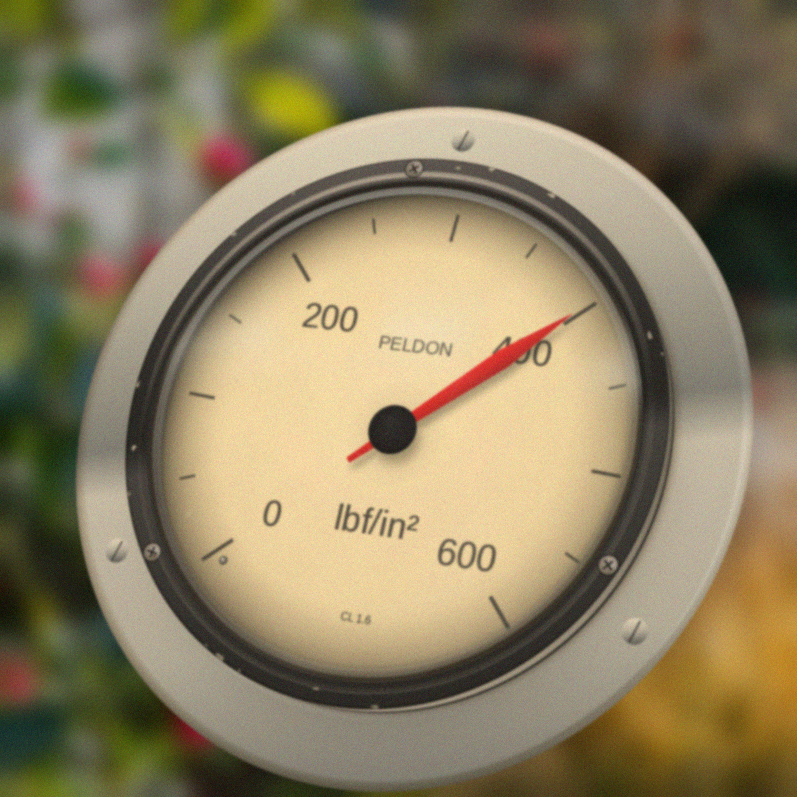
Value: 400,psi
